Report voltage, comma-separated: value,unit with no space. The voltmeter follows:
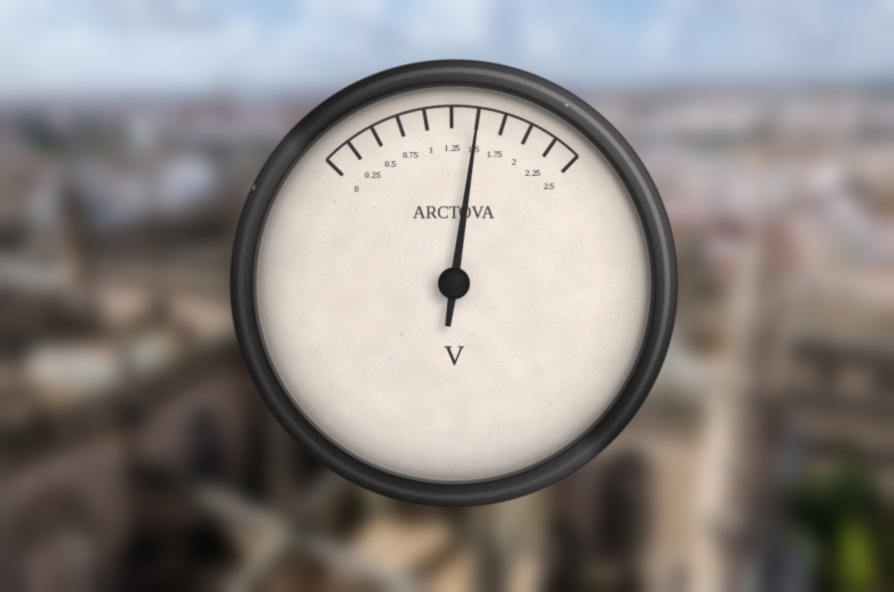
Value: 1.5,V
